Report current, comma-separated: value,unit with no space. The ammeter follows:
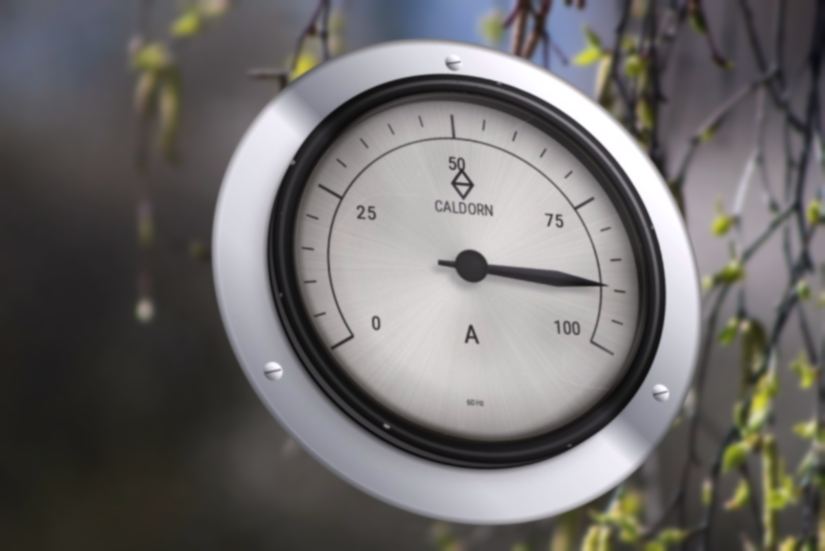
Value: 90,A
